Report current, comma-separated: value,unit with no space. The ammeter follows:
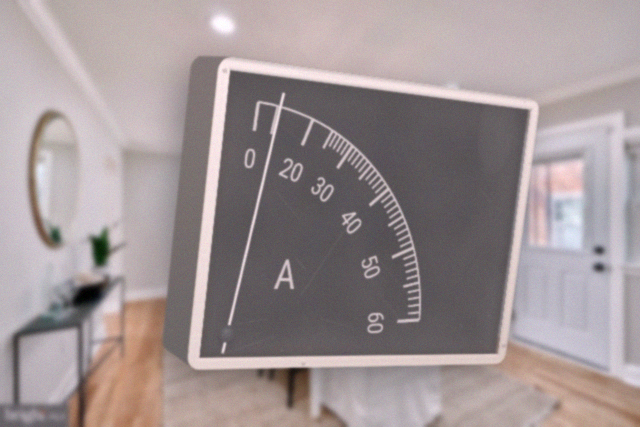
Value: 10,A
